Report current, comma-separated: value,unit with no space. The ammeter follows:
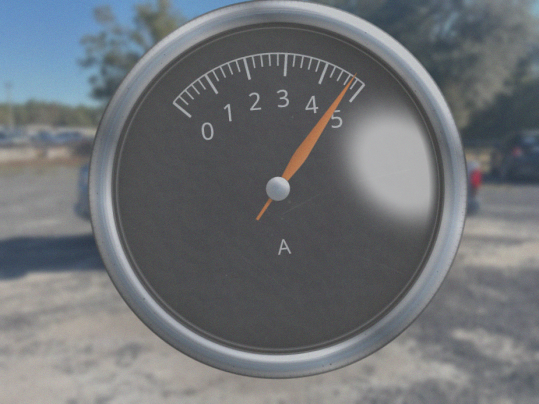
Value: 4.7,A
